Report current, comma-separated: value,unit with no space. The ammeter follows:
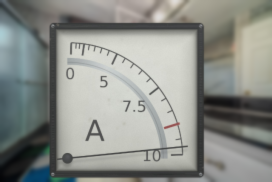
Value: 9.75,A
